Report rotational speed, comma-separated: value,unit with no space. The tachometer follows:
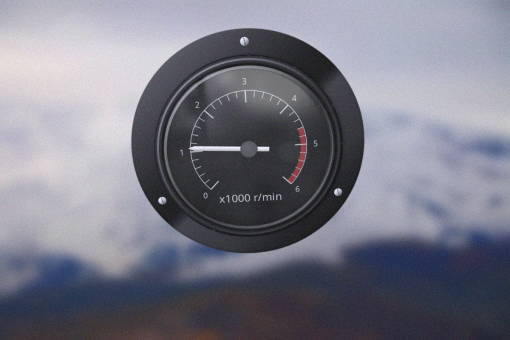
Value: 1100,rpm
